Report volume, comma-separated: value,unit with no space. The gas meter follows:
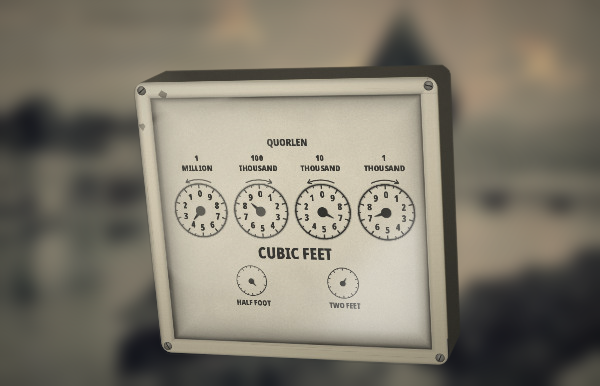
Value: 386700,ft³
